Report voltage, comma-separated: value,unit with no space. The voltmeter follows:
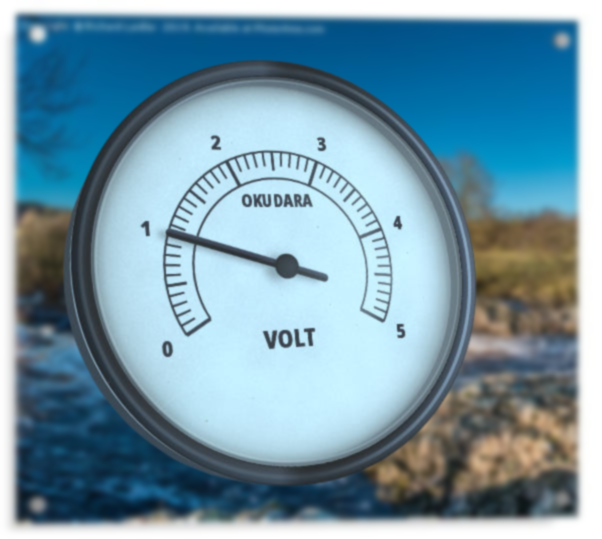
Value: 1,V
